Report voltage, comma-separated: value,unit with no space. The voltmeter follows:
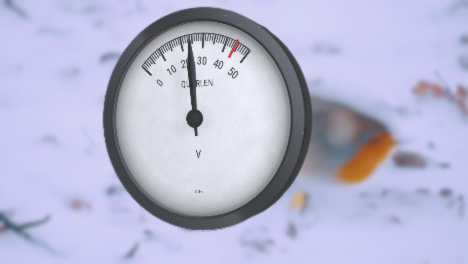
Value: 25,V
